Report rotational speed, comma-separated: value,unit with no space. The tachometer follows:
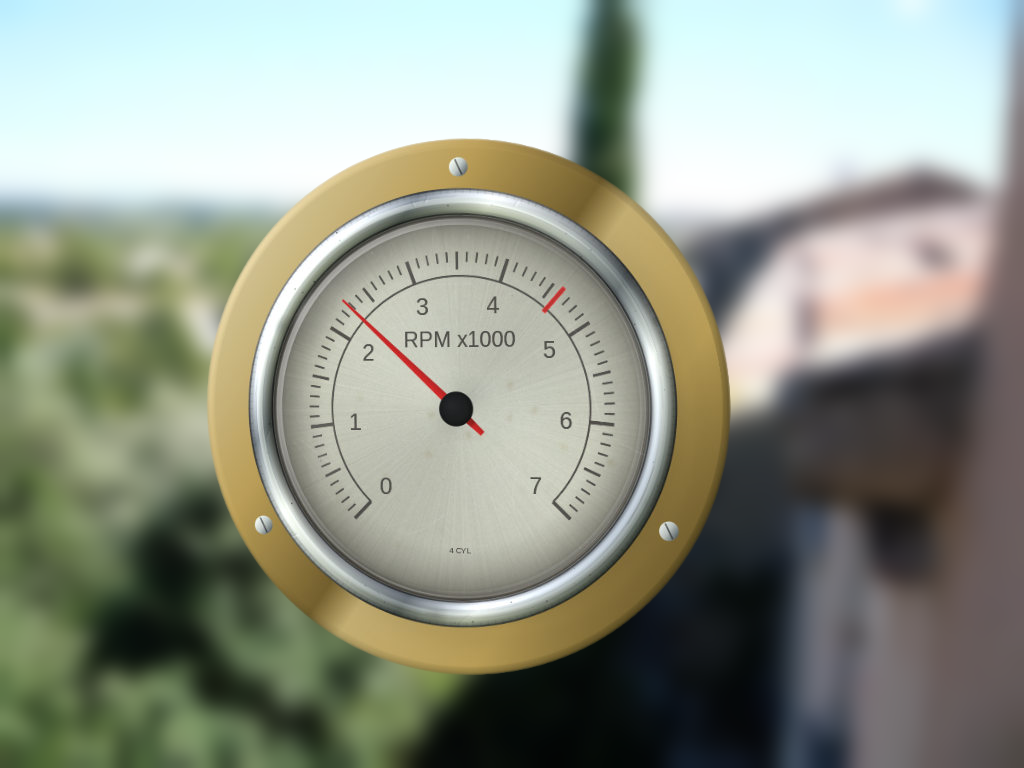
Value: 2300,rpm
